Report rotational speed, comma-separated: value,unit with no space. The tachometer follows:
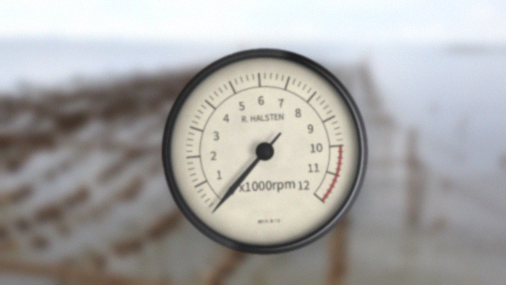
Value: 0,rpm
